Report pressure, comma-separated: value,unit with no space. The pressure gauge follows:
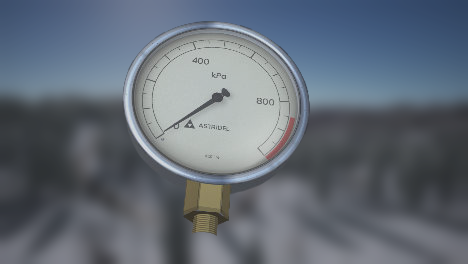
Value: 0,kPa
